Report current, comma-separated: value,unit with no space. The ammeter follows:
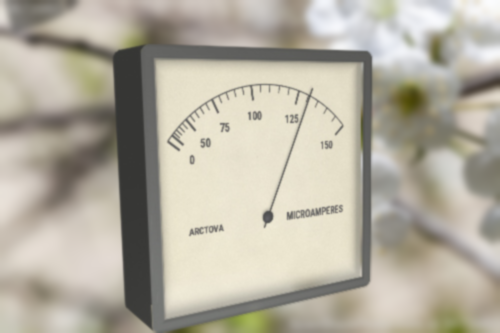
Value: 130,µA
